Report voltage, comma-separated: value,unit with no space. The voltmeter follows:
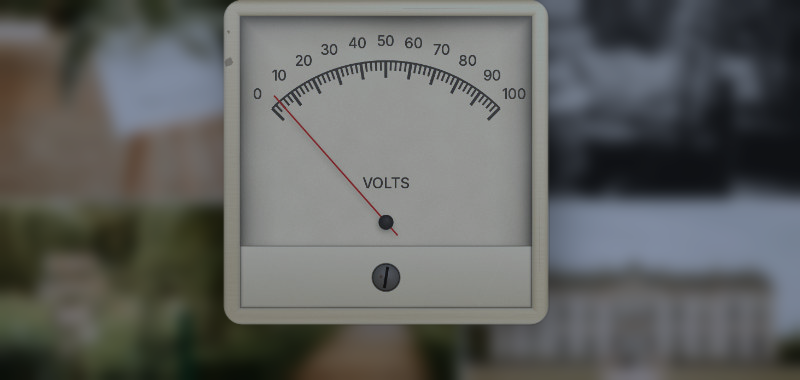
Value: 4,V
